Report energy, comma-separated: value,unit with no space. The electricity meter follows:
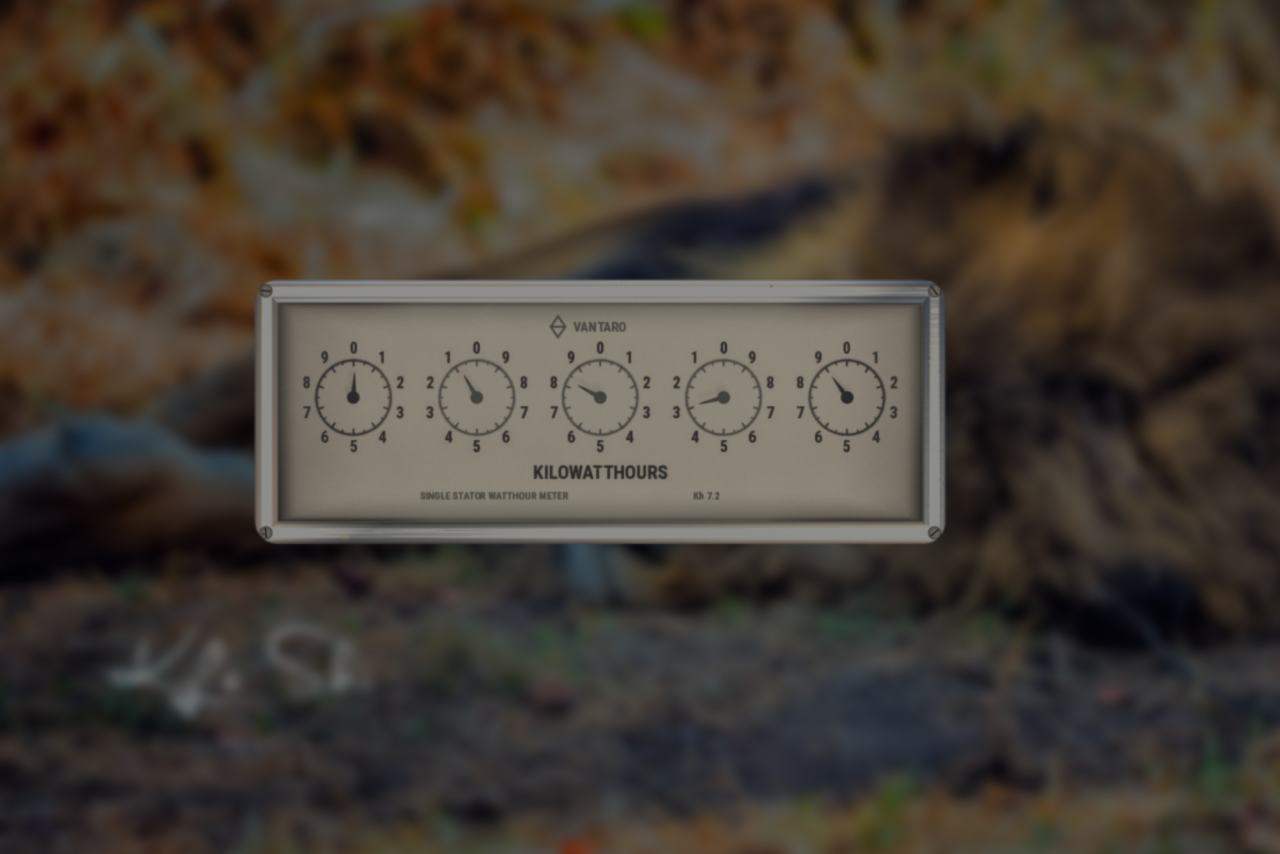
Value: 829,kWh
